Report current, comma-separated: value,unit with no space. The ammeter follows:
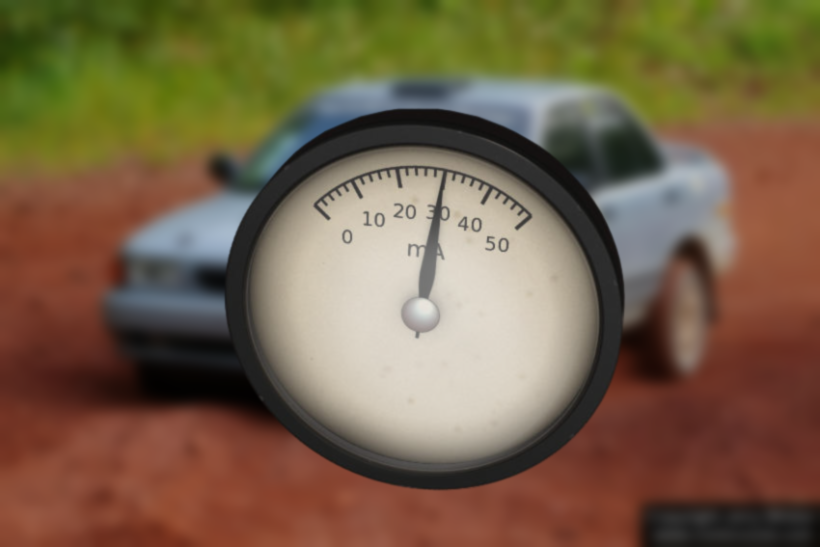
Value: 30,mA
